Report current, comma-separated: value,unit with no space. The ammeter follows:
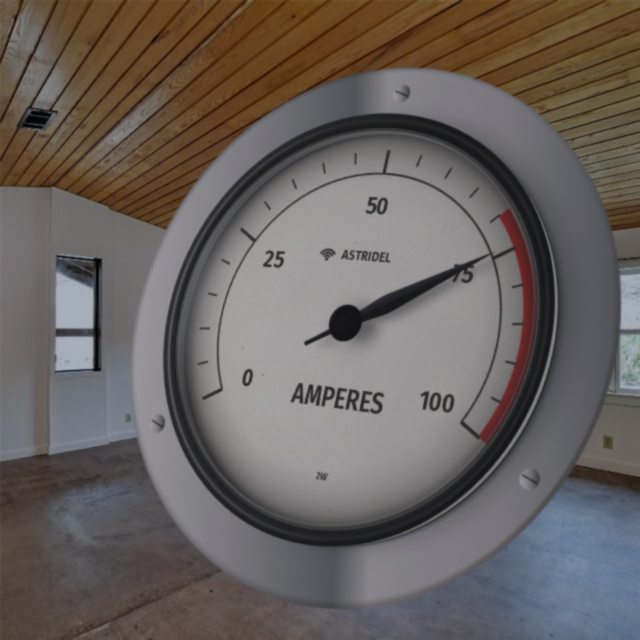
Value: 75,A
